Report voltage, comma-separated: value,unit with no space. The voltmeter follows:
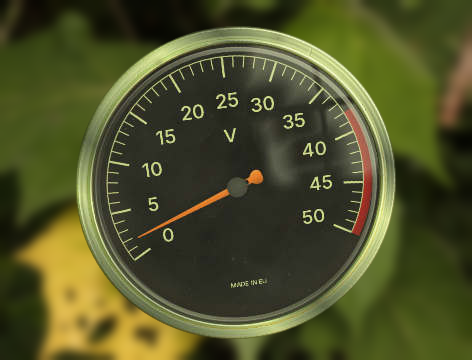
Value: 2,V
